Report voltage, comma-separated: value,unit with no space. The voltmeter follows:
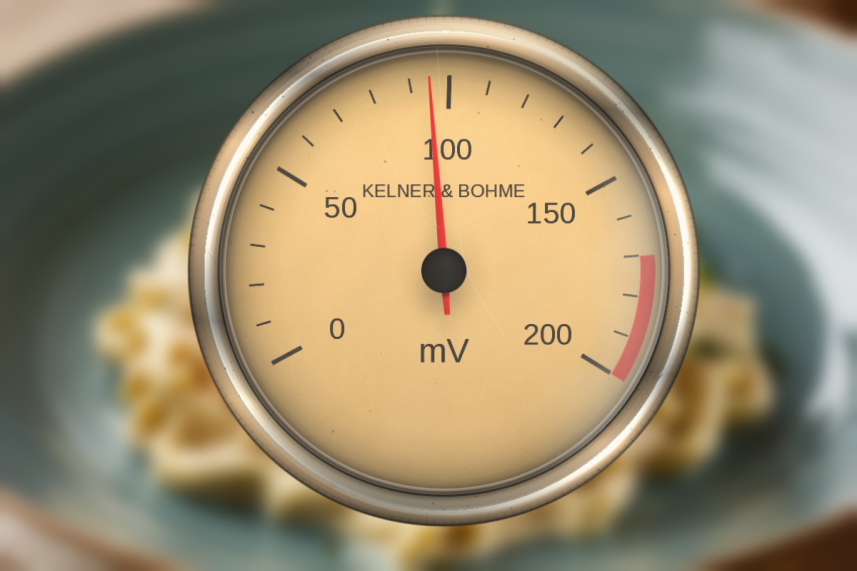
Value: 95,mV
